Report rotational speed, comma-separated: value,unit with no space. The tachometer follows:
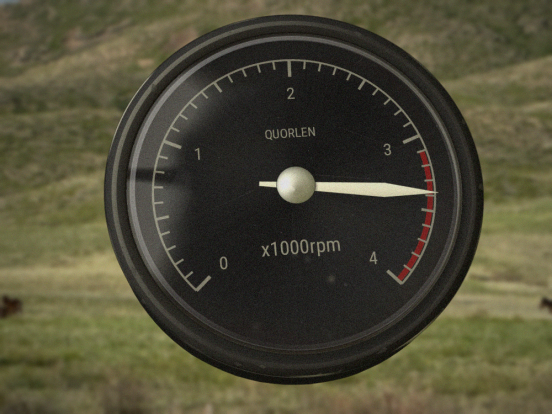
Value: 3400,rpm
